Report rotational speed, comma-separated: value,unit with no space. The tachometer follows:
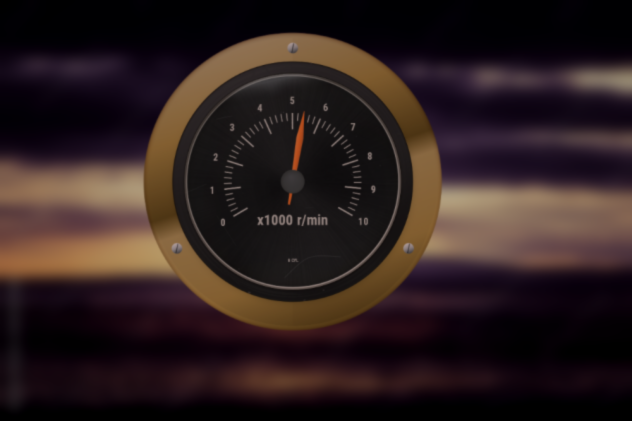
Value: 5400,rpm
